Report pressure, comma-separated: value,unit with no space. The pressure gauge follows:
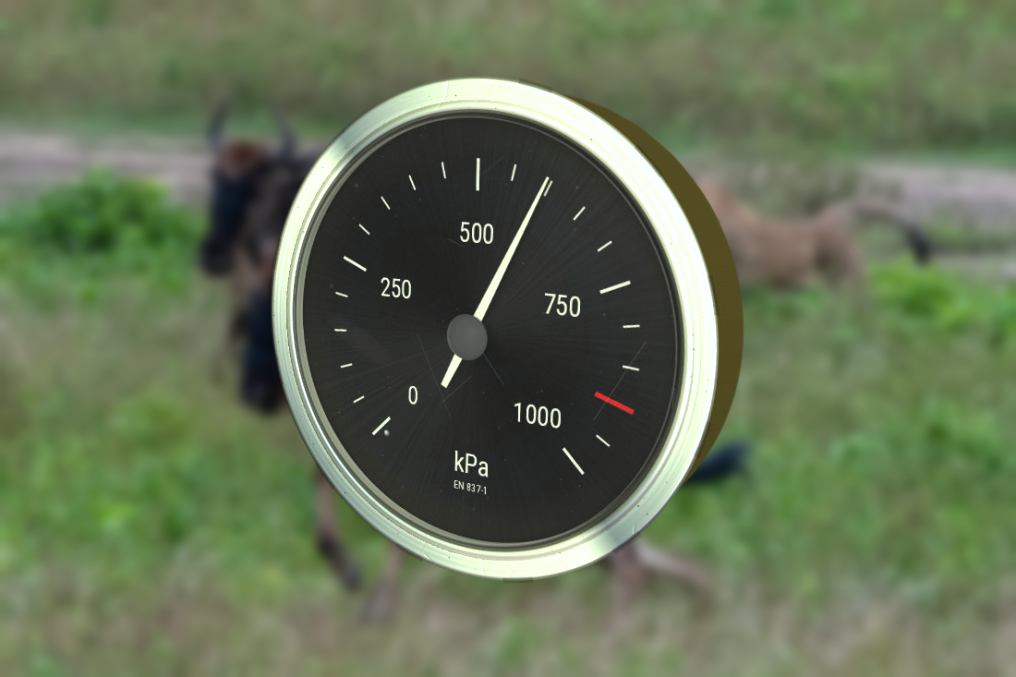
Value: 600,kPa
